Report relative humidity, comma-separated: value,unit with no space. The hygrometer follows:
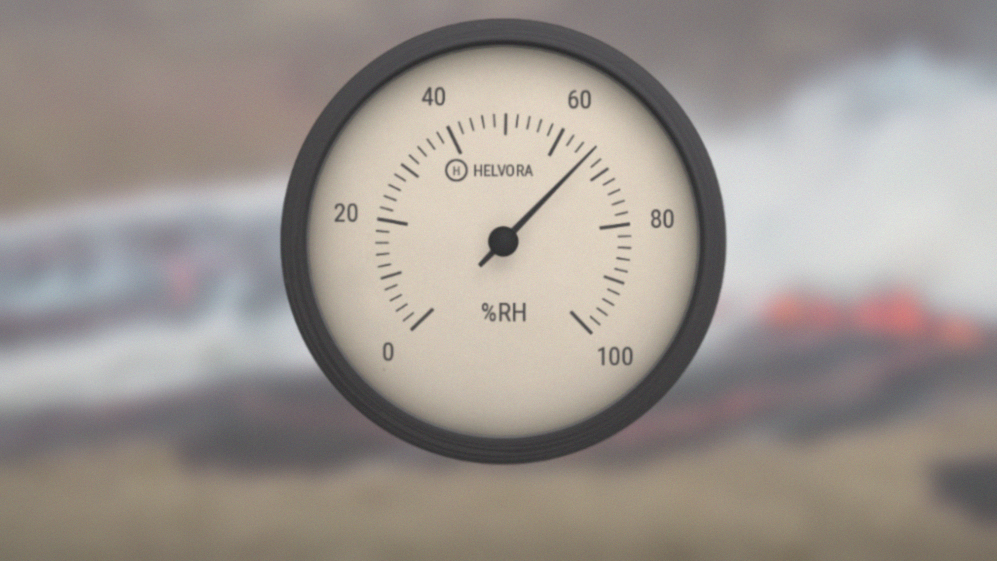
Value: 66,%
